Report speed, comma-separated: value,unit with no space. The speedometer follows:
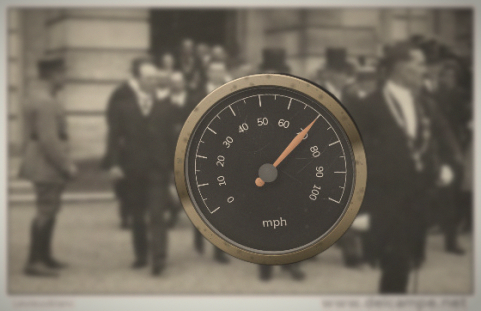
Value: 70,mph
